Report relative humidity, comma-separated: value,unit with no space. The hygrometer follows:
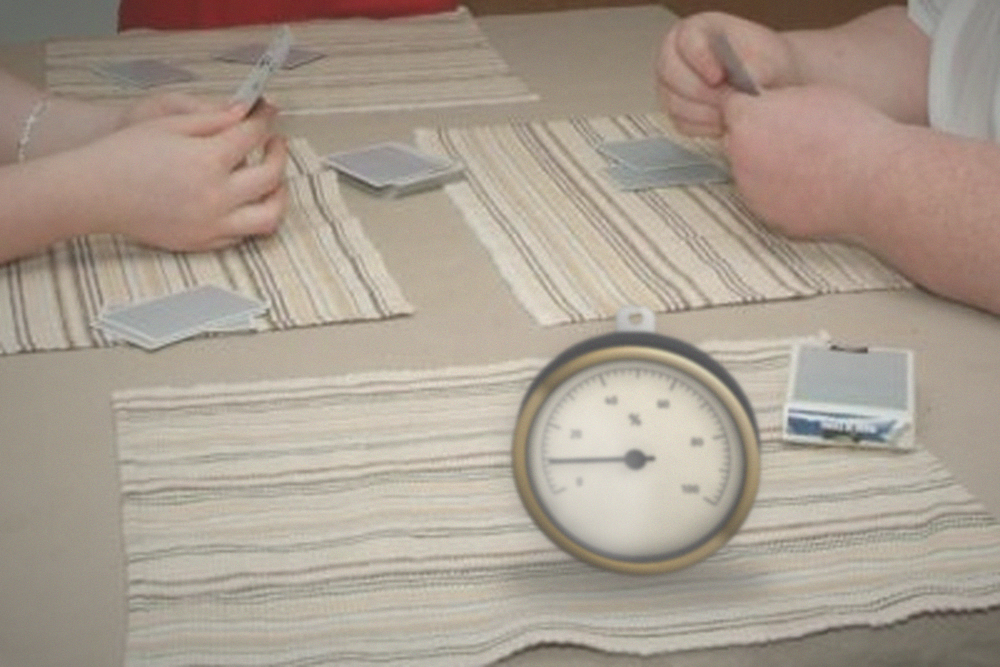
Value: 10,%
